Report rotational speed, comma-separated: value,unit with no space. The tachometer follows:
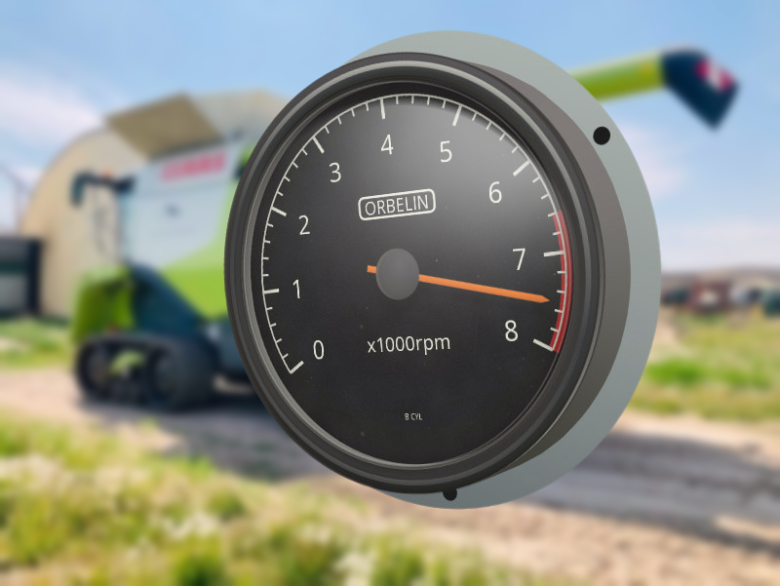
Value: 7500,rpm
